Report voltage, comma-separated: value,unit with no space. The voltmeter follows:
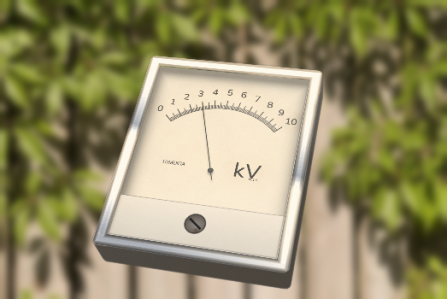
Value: 3,kV
